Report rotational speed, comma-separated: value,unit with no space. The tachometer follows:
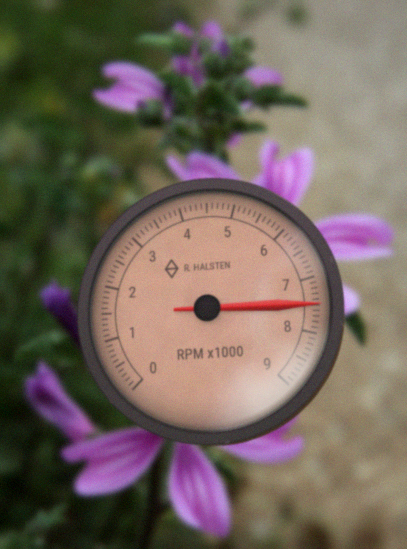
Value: 7500,rpm
